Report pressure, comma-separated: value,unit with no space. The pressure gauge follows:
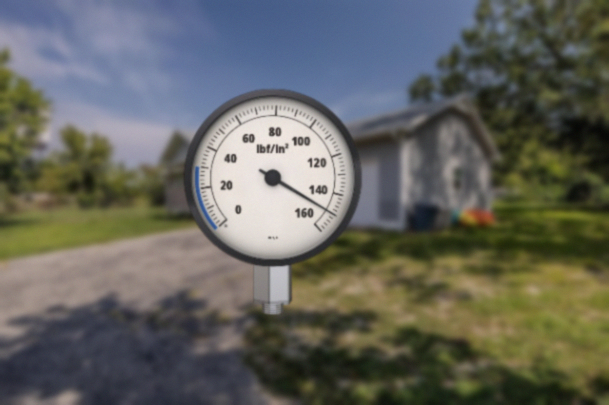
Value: 150,psi
